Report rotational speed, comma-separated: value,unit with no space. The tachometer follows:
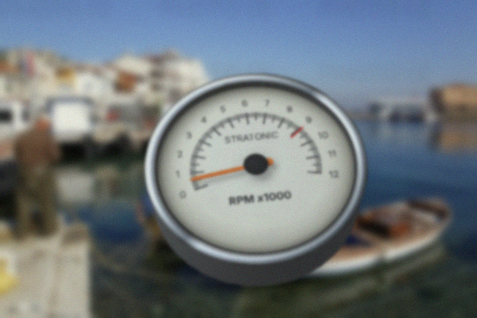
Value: 500,rpm
